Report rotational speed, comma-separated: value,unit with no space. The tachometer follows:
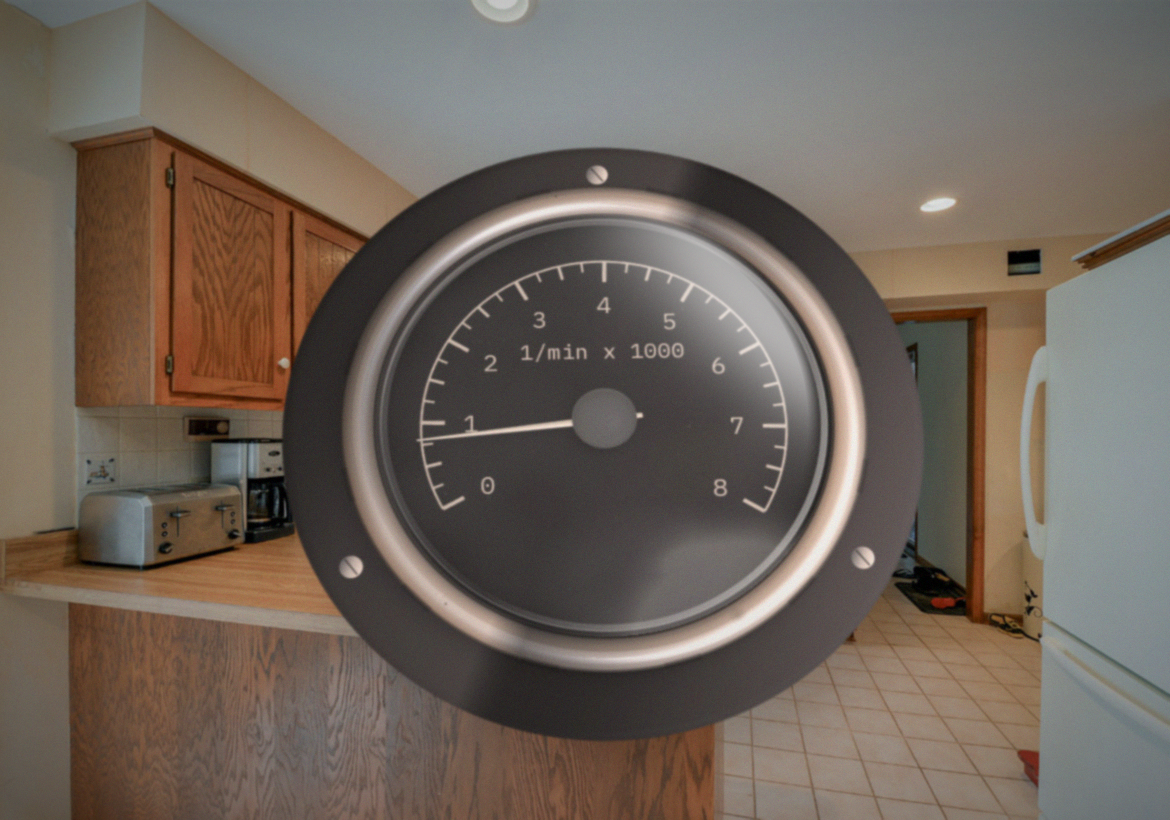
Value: 750,rpm
